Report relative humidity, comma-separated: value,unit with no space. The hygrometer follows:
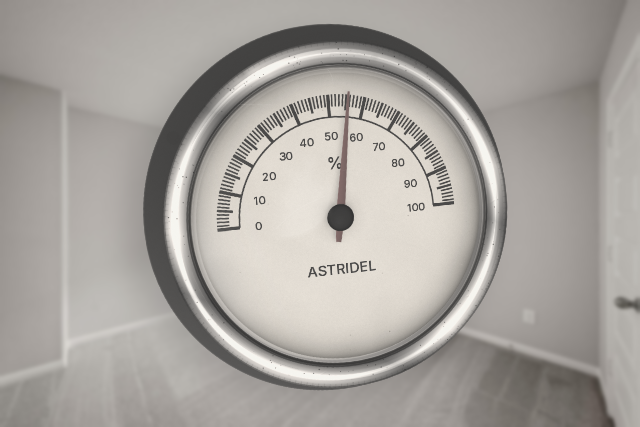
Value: 55,%
